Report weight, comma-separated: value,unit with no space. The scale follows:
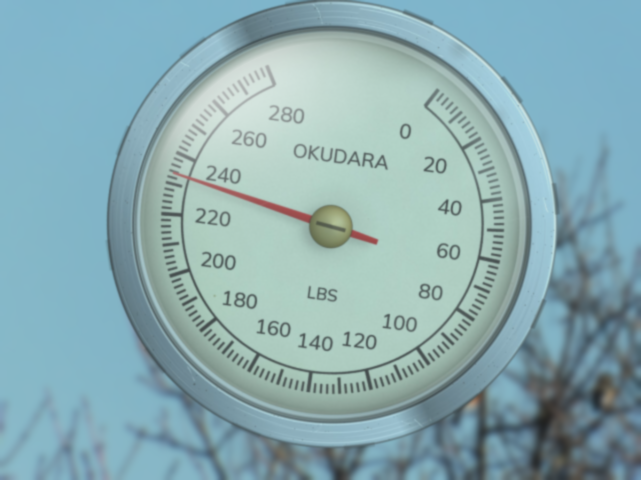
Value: 234,lb
